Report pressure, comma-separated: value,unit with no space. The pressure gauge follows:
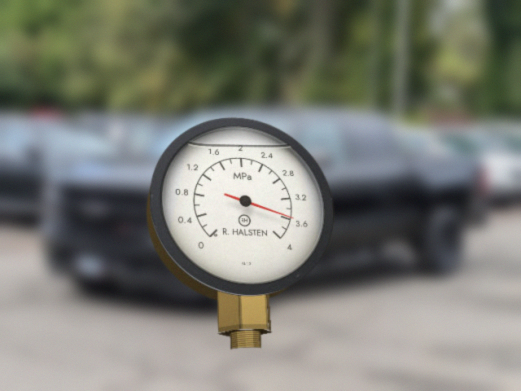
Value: 3.6,MPa
